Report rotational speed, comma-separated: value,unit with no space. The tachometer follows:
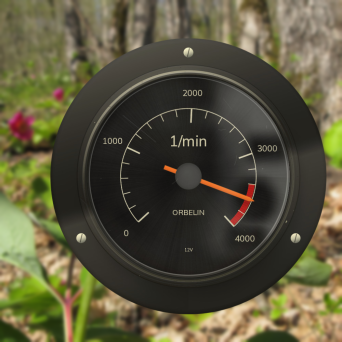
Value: 3600,rpm
